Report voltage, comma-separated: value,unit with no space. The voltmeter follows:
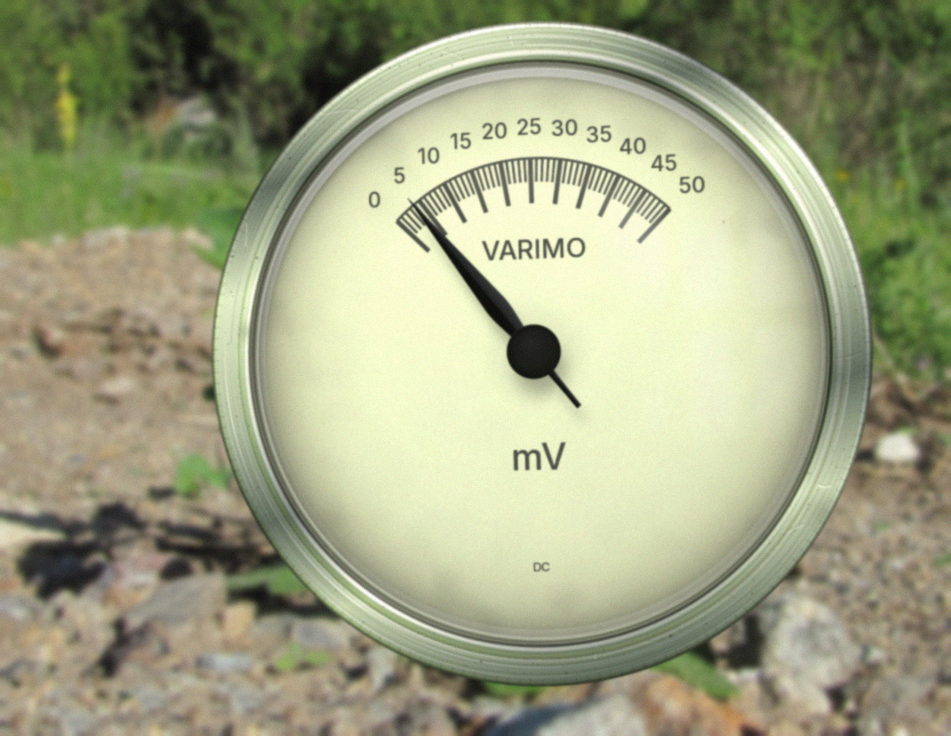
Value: 4,mV
